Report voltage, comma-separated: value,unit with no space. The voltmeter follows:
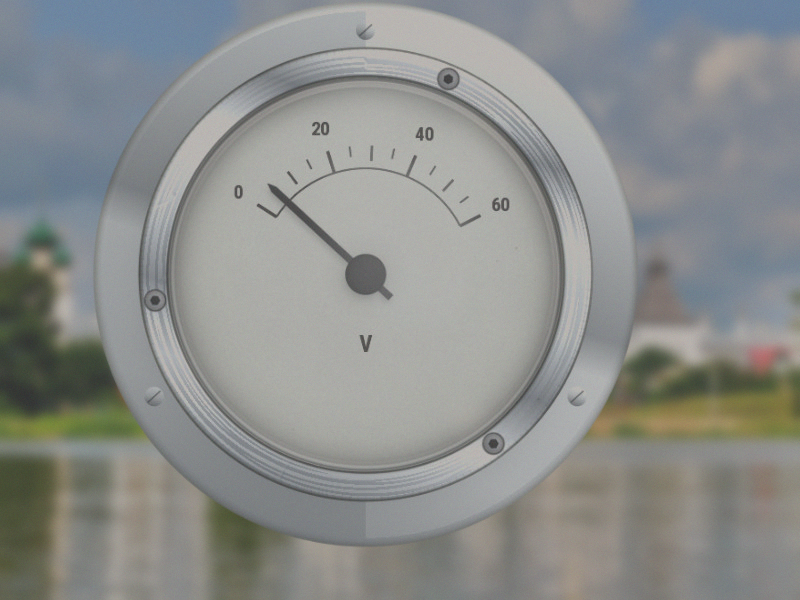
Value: 5,V
